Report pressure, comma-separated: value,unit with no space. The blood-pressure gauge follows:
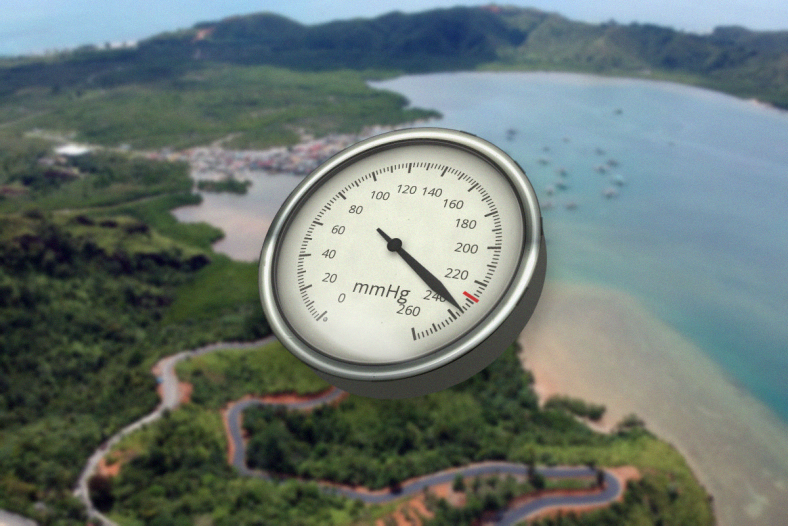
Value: 236,mmHg
